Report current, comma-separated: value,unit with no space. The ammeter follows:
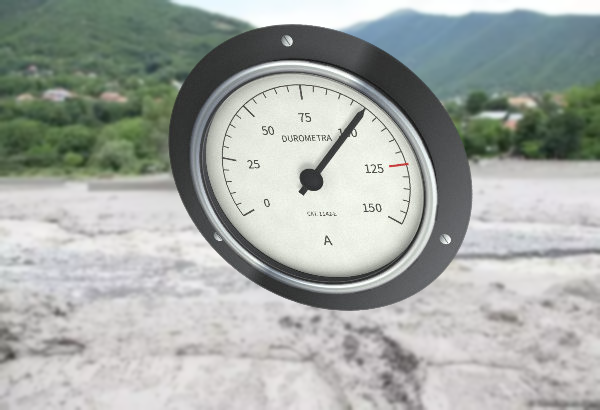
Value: 100,A
